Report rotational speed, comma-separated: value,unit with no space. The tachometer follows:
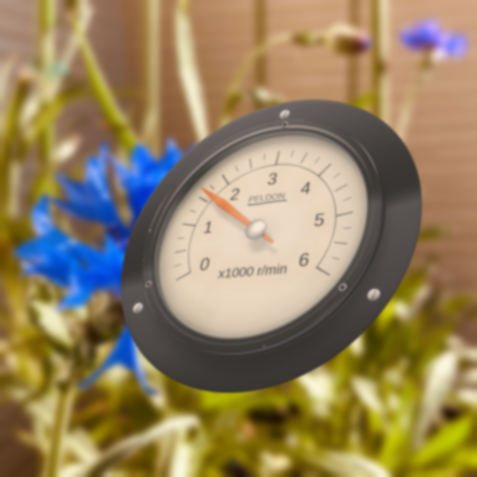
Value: 1625,rpm
